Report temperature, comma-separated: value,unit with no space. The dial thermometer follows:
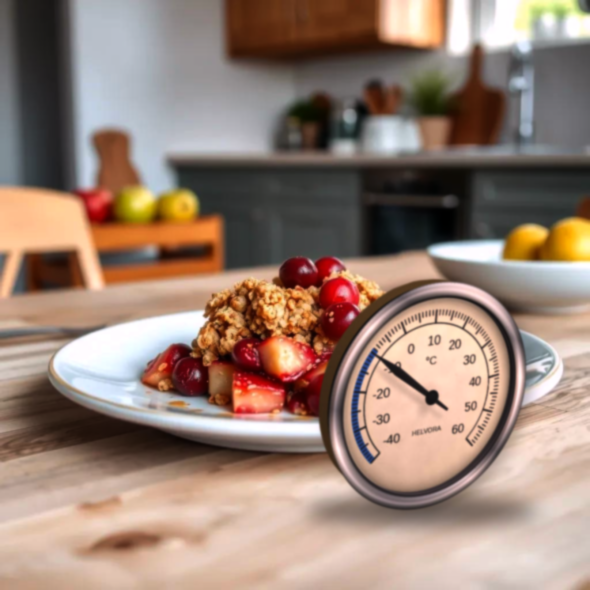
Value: -10,°C
